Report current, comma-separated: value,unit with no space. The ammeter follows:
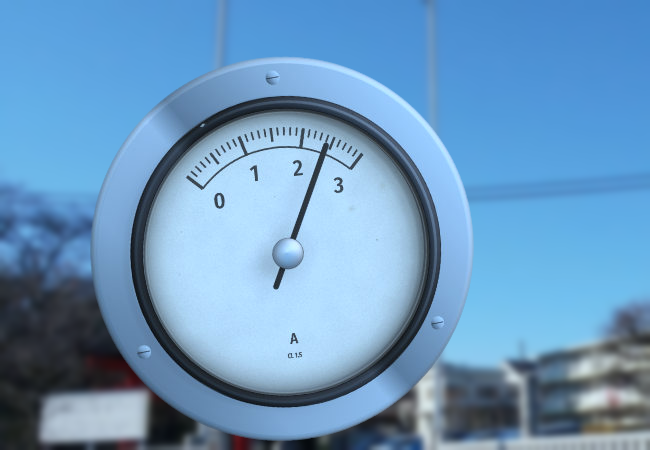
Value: 2.4,A
